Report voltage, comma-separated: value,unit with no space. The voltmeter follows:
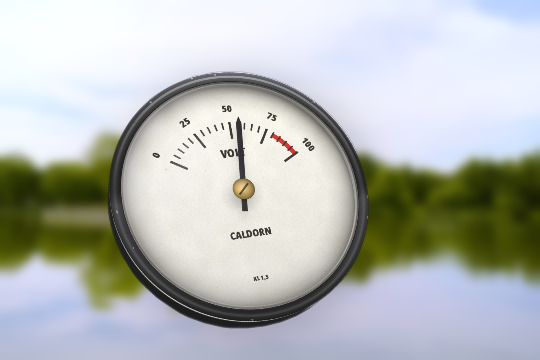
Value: 55,V
